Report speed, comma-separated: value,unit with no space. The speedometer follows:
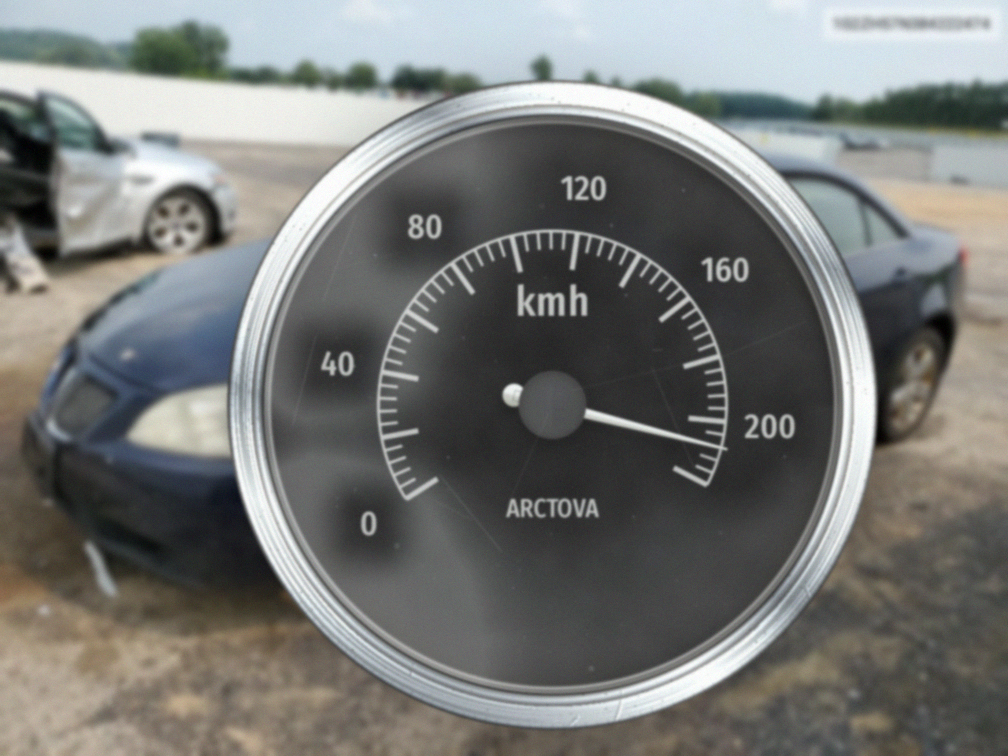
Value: 208,km/h
